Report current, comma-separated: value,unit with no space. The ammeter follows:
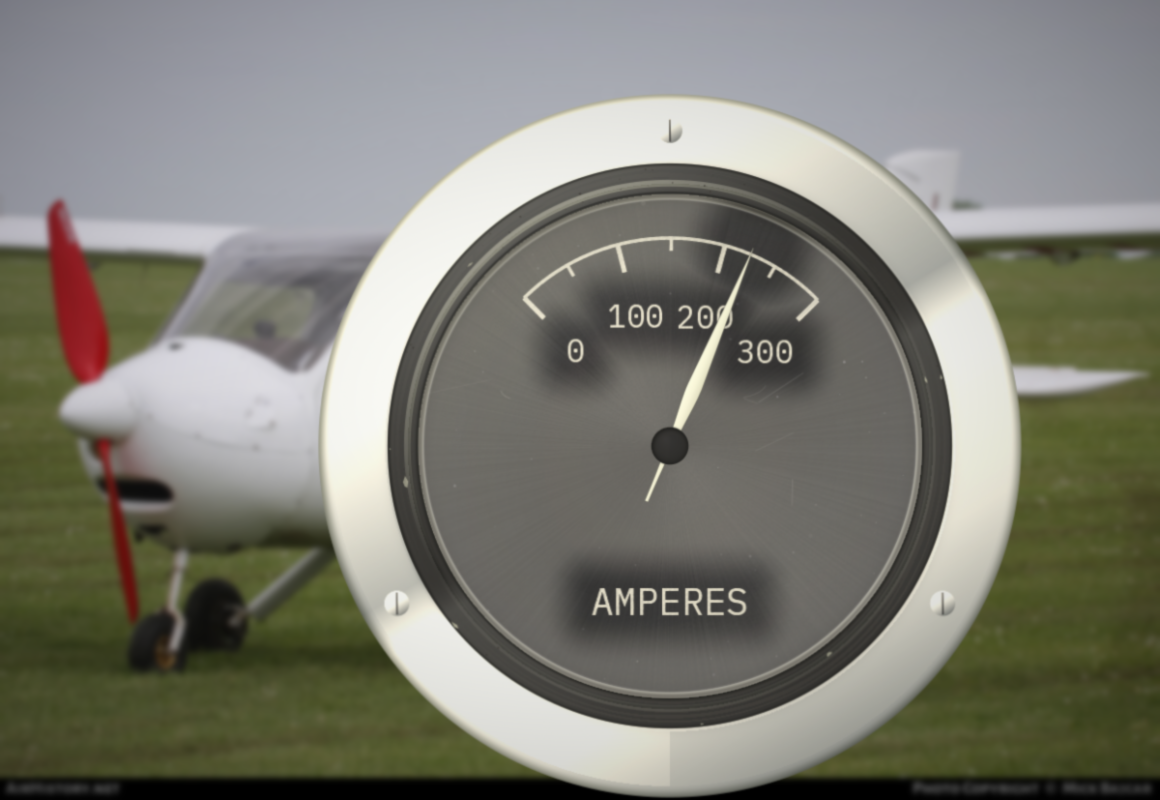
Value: 225,A
